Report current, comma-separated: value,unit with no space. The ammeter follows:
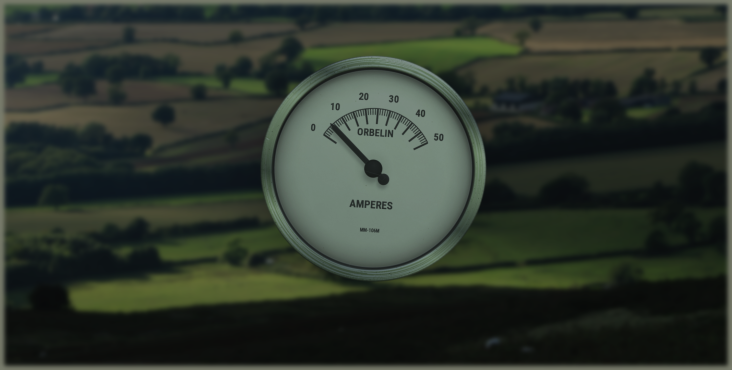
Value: 5,A
